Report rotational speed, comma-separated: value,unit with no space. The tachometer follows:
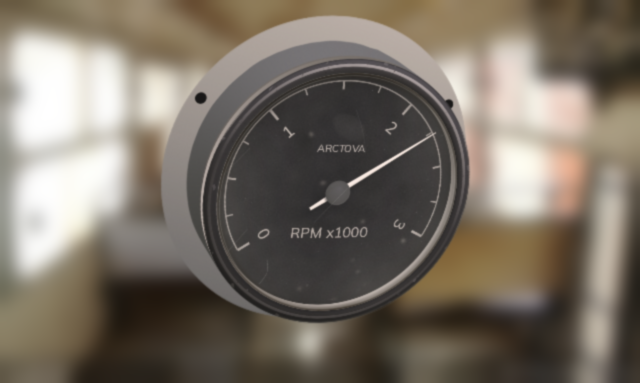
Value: 2250,rpm
